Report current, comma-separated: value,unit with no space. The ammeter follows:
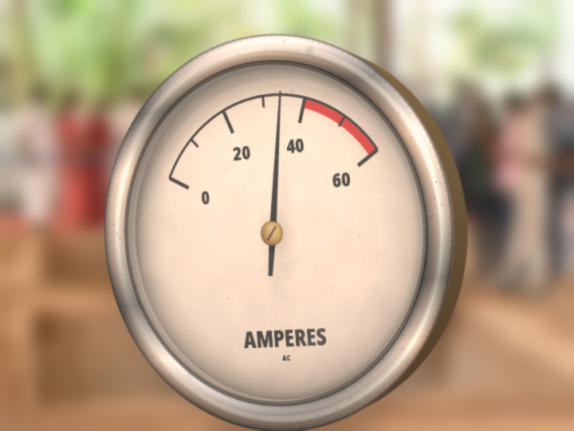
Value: 35,A
